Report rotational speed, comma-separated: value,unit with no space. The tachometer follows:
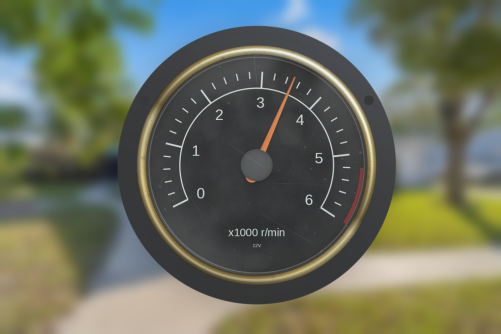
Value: 3500,rpm
